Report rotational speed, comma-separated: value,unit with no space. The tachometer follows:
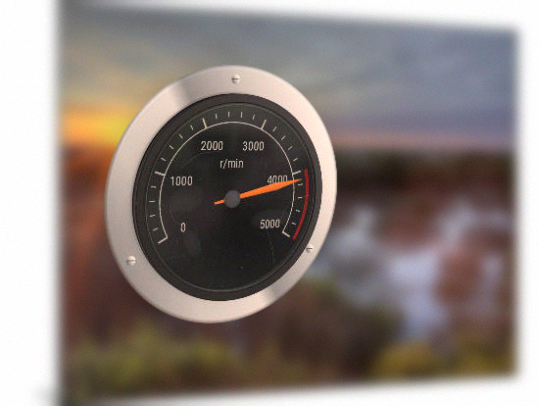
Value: 4100,rpm
